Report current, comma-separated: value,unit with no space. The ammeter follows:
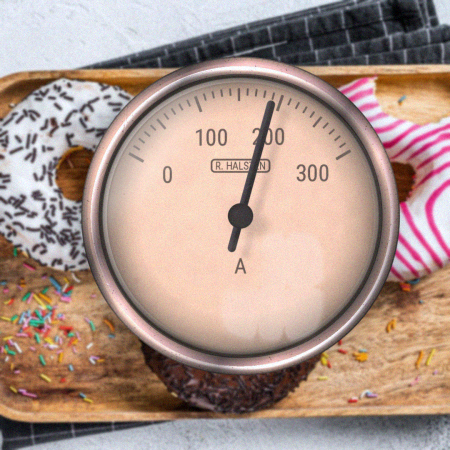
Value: 190,A
